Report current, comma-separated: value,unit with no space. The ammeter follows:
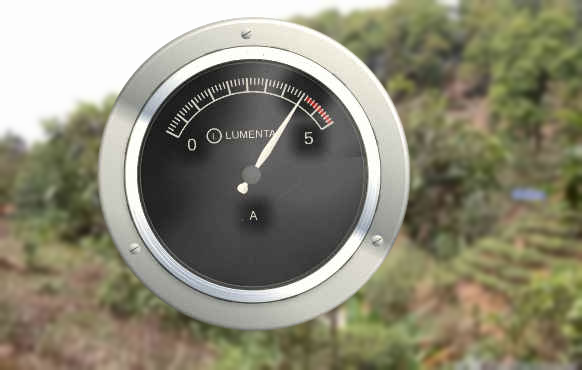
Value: 4,A
